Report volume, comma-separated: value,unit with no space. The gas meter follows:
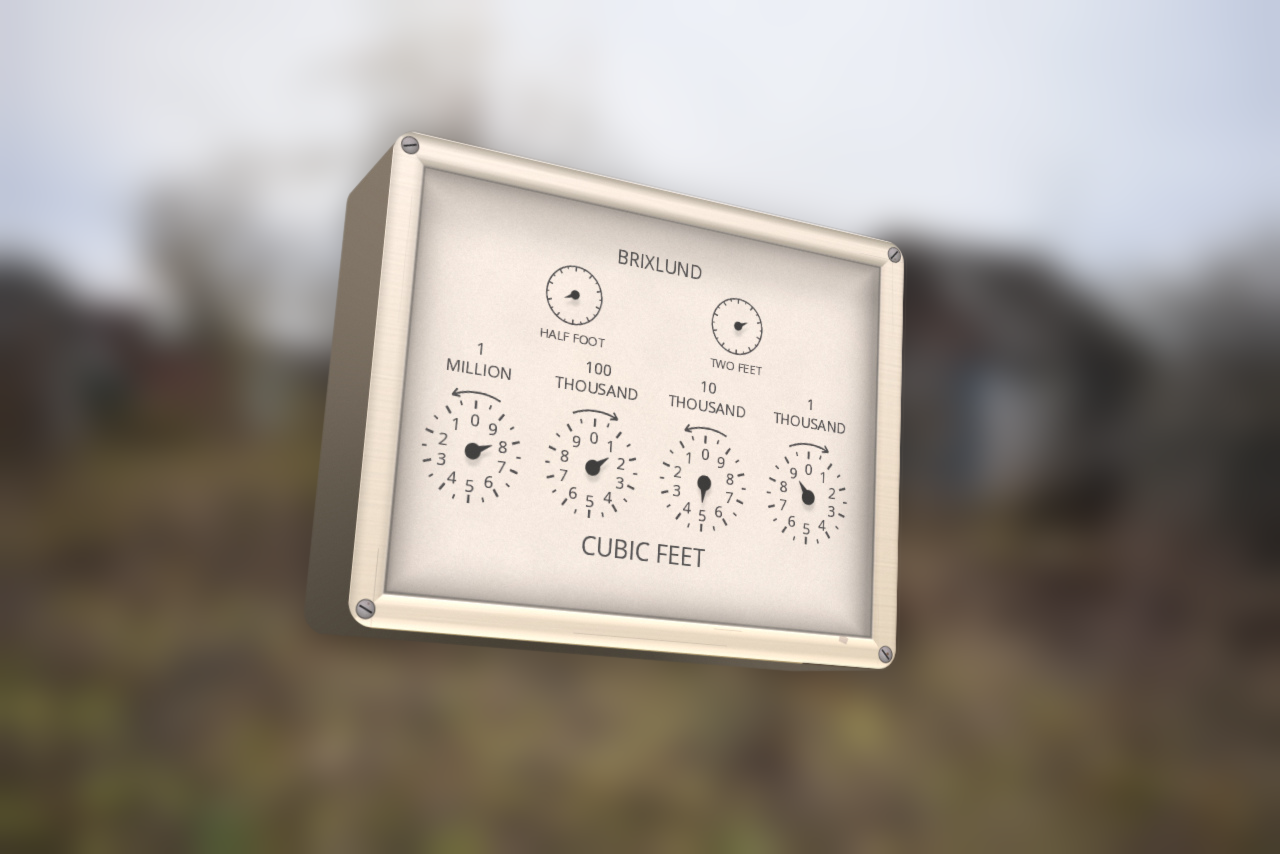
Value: 814900,ft³
